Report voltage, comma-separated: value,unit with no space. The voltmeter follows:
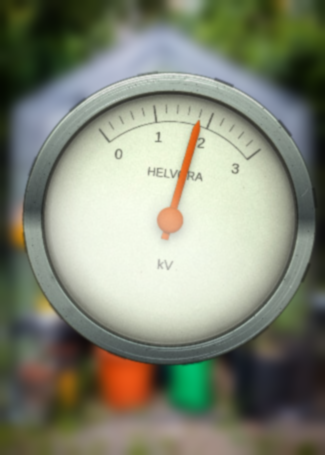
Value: 1.8,kV
